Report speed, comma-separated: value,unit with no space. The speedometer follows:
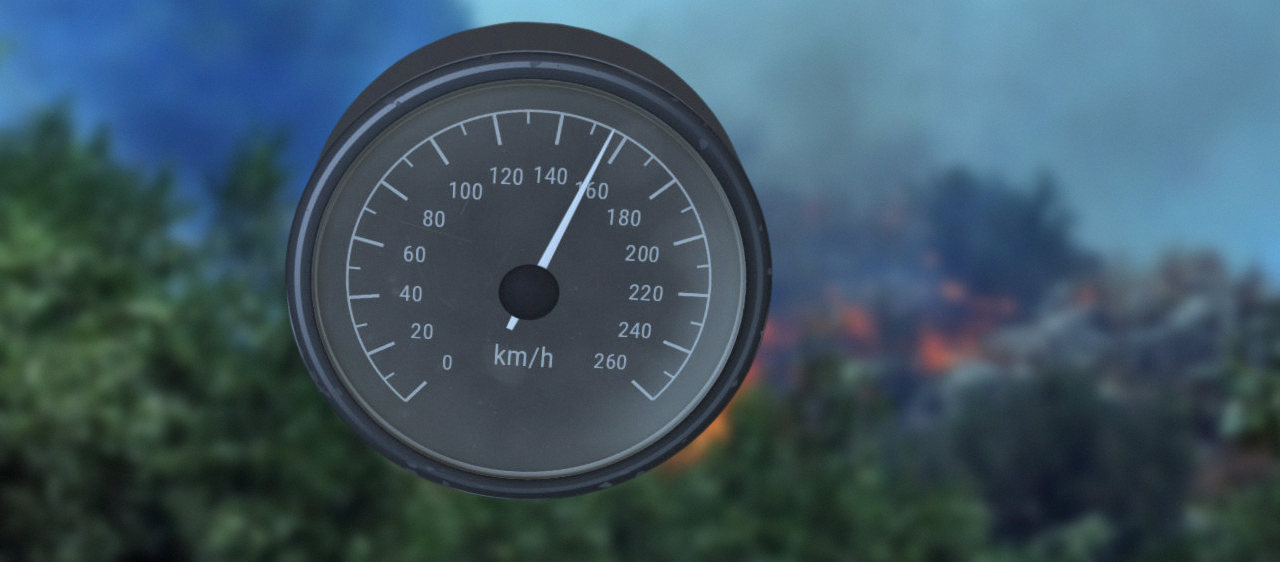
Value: 155,km/h
